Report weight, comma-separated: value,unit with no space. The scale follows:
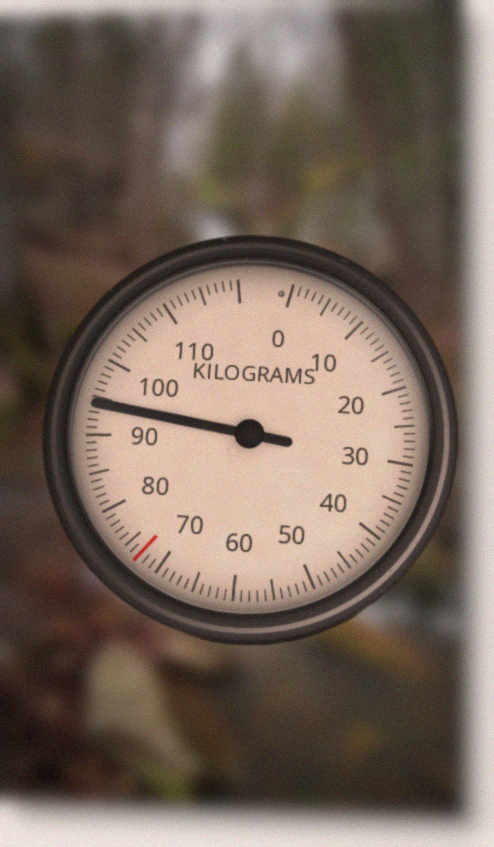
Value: 94,kg
